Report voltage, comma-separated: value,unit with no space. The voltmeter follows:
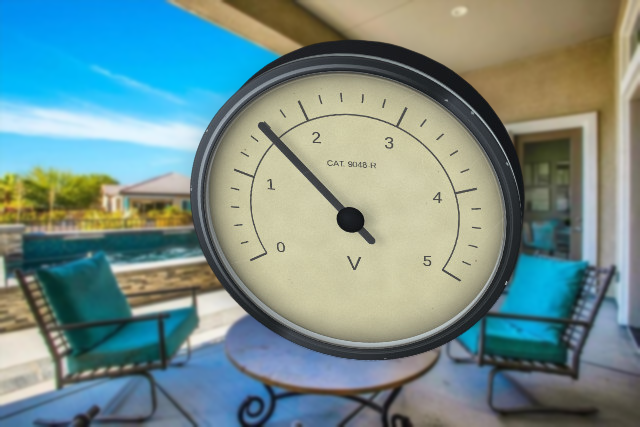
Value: 1.6,V
